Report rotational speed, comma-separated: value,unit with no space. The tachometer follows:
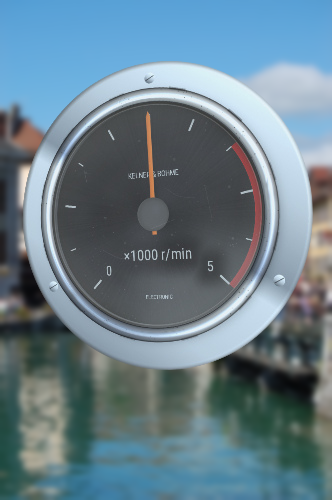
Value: 2500,rpm
